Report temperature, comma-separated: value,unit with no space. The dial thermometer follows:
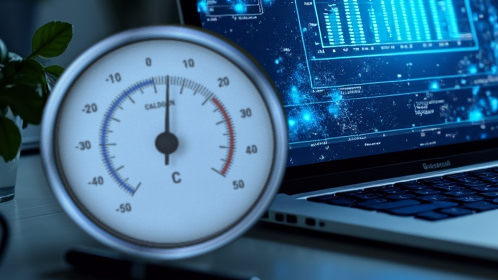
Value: 5,°C
